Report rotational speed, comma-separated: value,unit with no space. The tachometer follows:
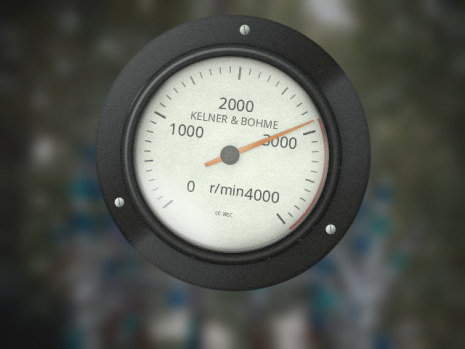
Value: 2900,rpm
